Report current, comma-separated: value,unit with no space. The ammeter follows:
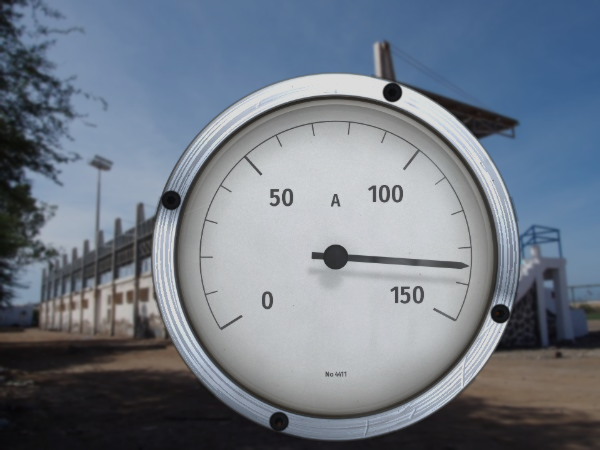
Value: 135,A
